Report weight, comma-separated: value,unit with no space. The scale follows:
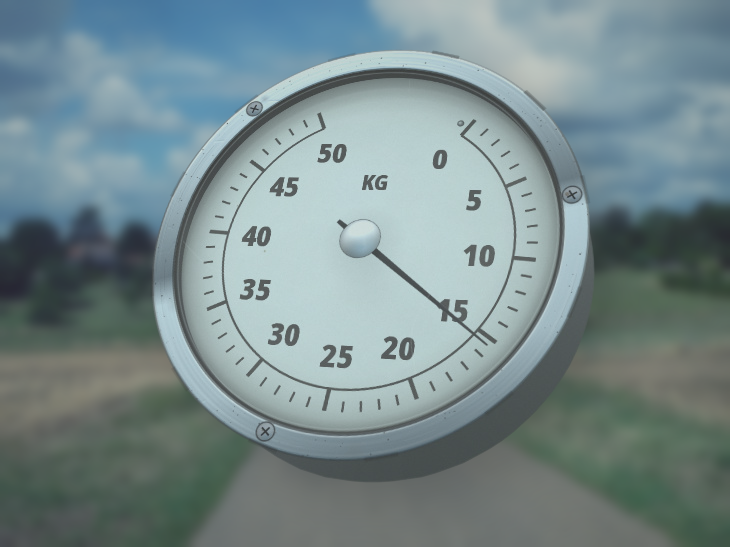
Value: 15.5,kg
